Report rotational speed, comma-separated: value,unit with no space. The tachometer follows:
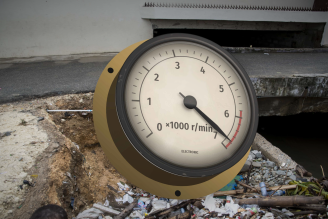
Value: 6800,rpm
